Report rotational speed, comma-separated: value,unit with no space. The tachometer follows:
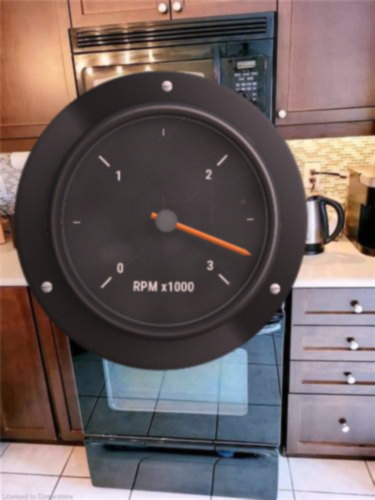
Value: 2750,rpm
